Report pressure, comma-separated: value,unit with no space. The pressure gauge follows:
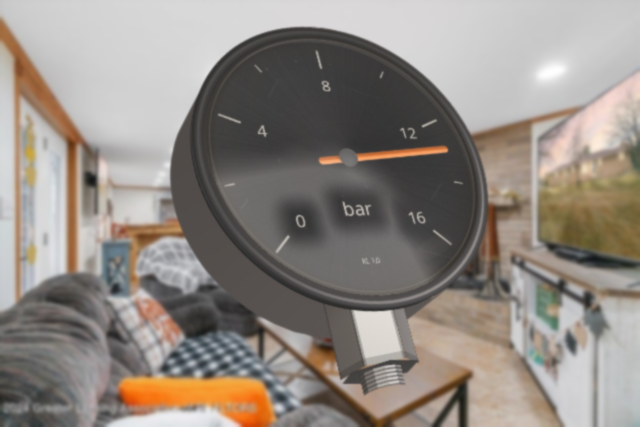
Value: 13,bar
